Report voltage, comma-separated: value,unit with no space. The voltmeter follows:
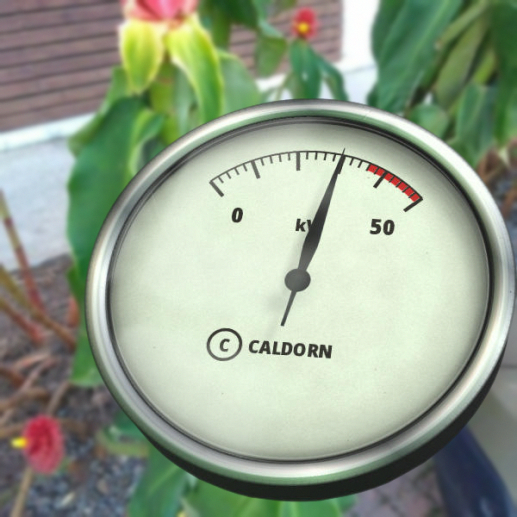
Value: 30,kV
